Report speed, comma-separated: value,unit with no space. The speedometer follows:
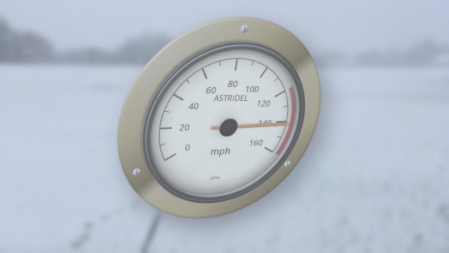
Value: 140,mph
